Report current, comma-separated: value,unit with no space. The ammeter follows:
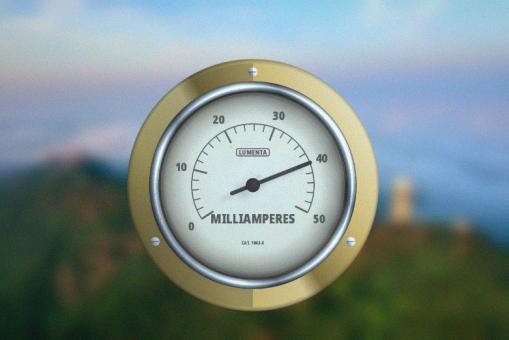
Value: 40,mA
